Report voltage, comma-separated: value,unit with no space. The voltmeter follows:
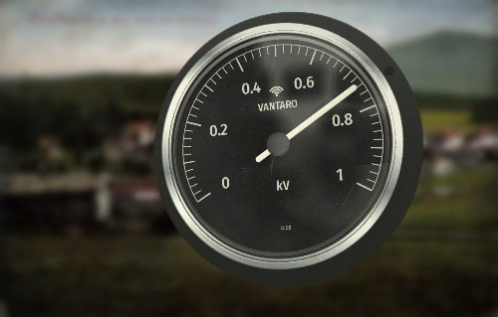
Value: 0.74,kV
